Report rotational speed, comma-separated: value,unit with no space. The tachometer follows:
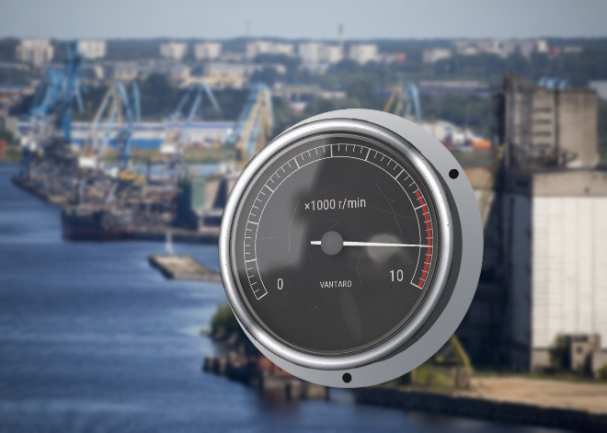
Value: 9000,rpm
